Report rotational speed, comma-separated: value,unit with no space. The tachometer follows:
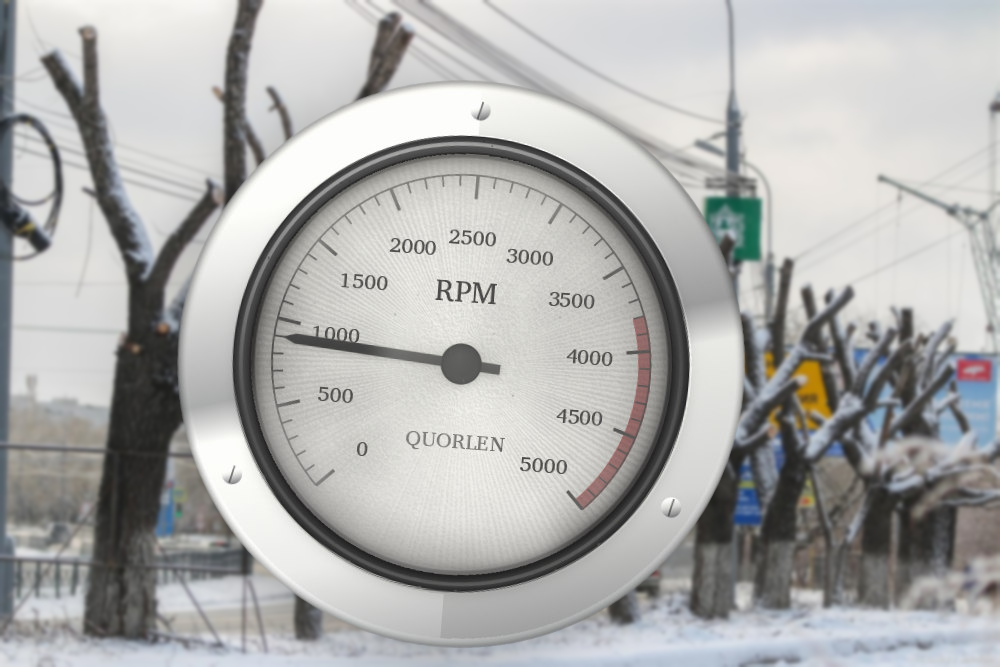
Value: 900,rpm
